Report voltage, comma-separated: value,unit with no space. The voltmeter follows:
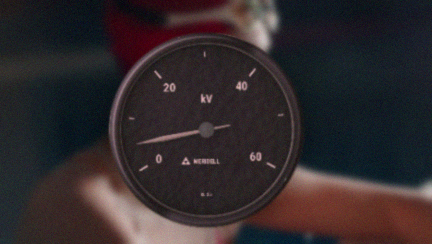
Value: 5,kV
